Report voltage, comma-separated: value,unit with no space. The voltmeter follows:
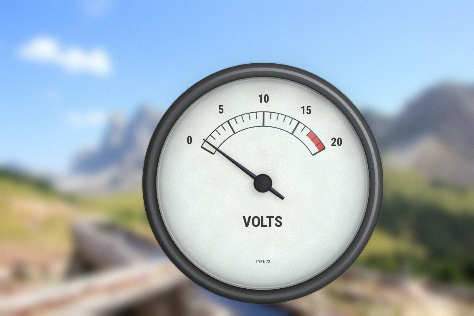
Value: 1,V
